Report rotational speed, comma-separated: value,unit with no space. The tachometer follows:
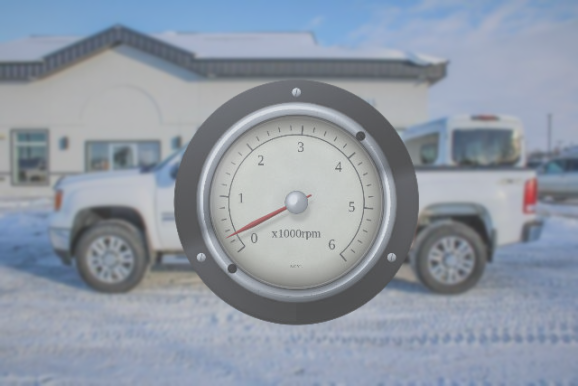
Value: 300,rpm
